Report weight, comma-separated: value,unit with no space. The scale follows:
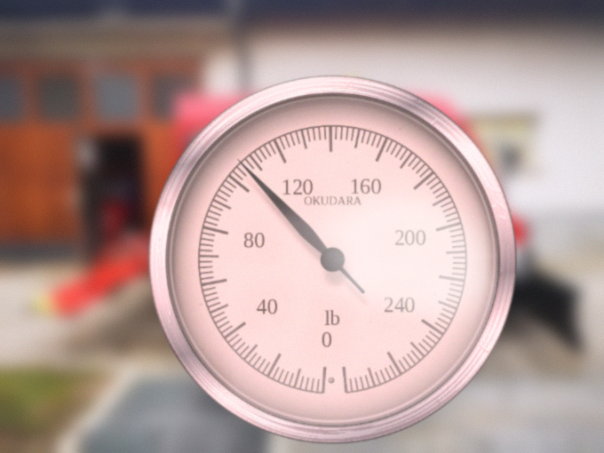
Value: 106,lb
